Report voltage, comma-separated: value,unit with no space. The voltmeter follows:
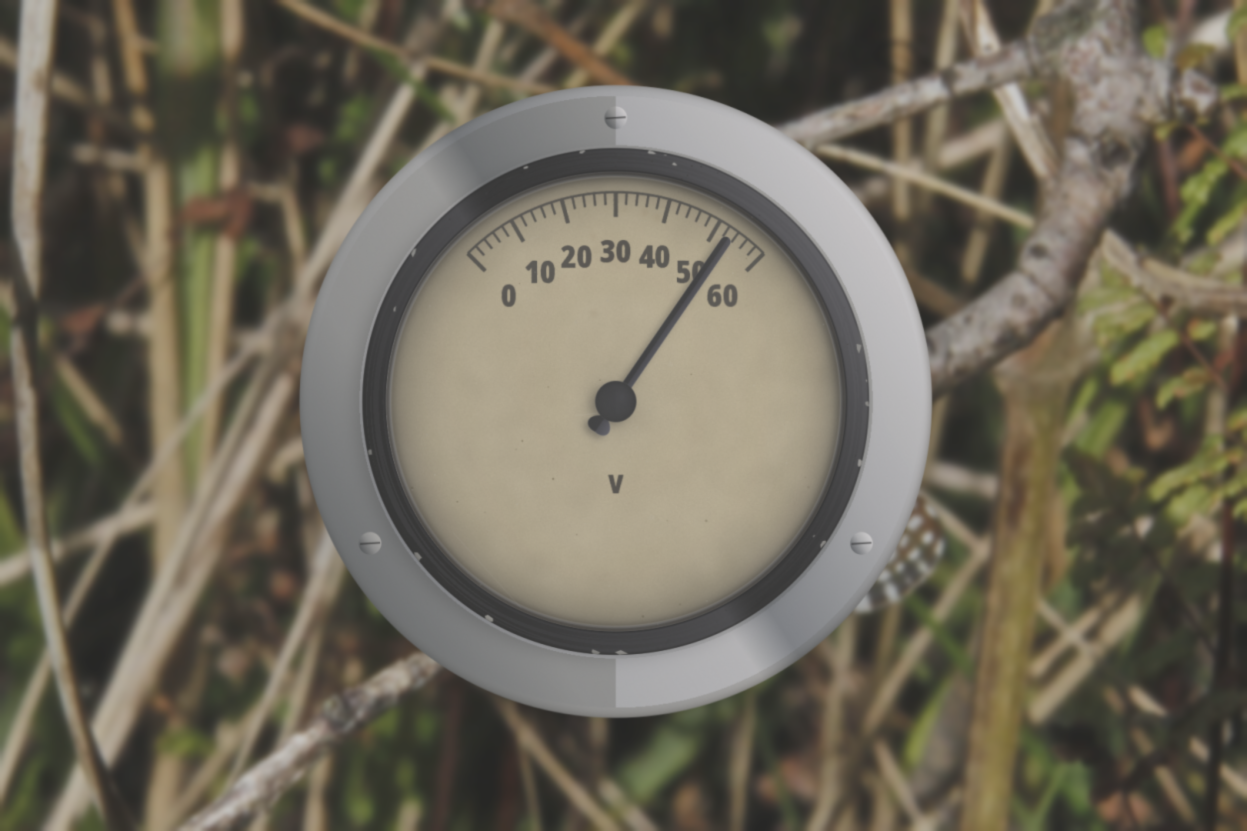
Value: 53,V
